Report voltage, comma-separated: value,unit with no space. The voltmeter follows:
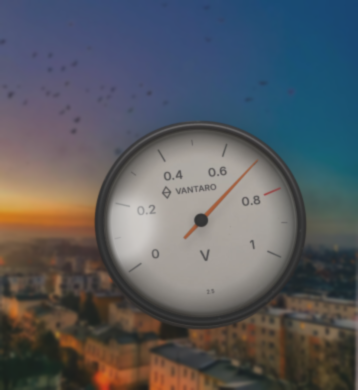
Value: 0.7,V
